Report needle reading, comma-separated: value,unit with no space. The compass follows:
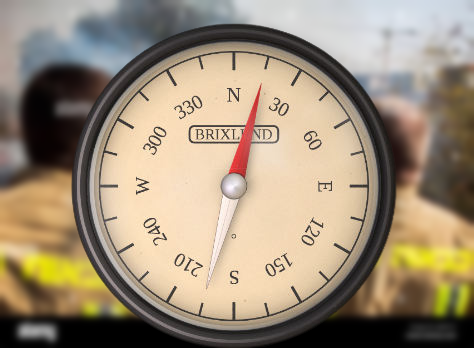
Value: 15,°
